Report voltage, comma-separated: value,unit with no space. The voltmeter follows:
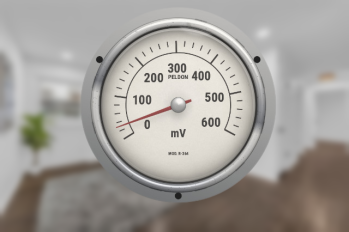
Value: 30,mV
